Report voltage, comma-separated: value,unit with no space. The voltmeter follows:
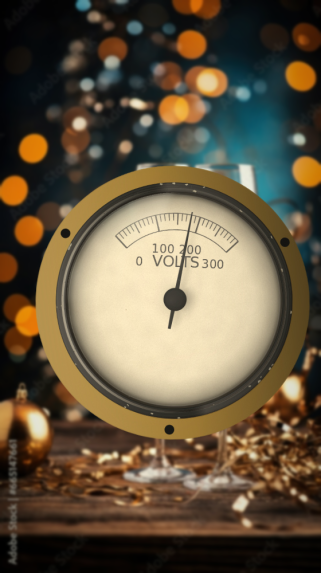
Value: 180,V
